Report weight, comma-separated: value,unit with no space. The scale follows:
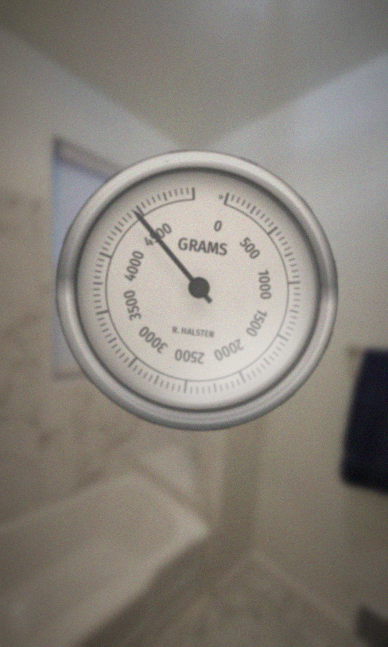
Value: 4450,g
